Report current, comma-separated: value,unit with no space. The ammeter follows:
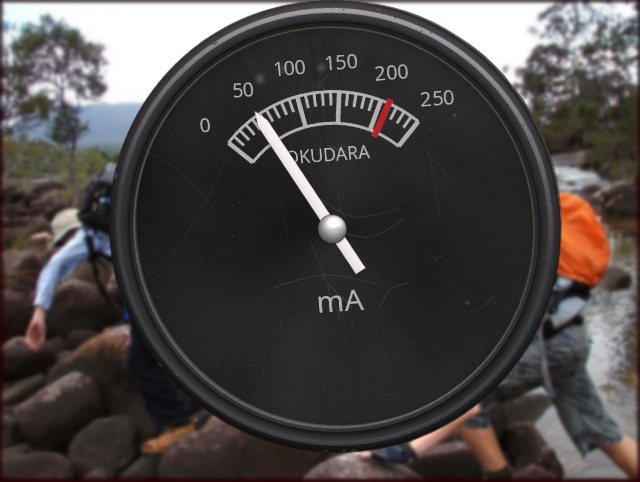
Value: 50,mA
